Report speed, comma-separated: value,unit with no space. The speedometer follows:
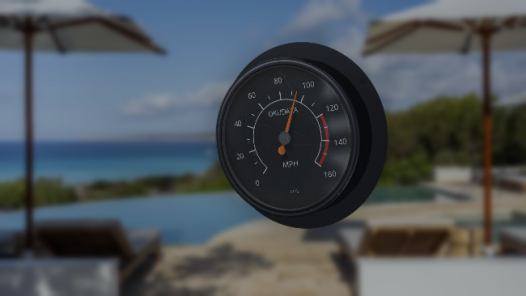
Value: 95,mph
